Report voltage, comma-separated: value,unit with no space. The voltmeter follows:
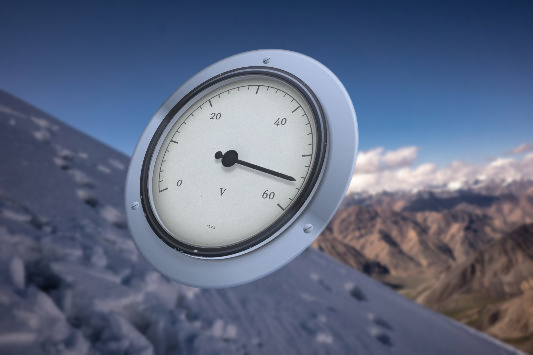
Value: 55,V
